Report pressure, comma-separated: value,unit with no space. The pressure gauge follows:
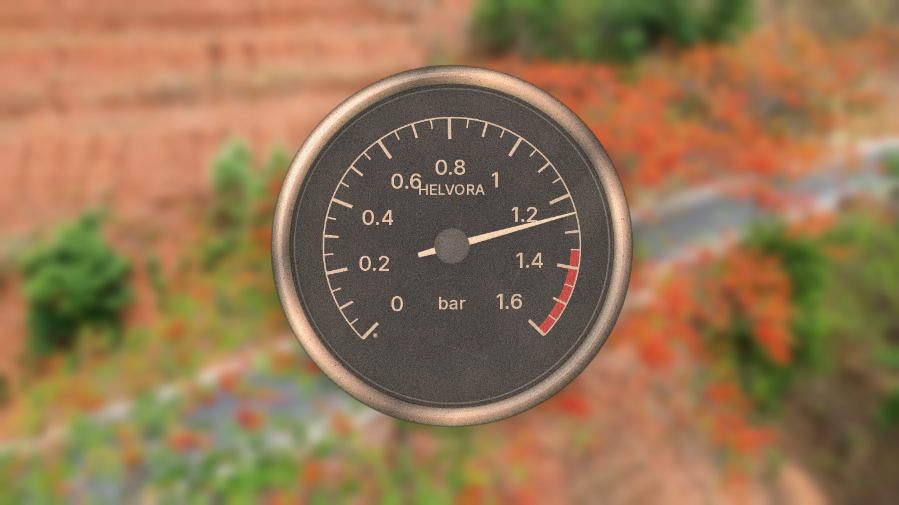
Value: 1.25,bar
